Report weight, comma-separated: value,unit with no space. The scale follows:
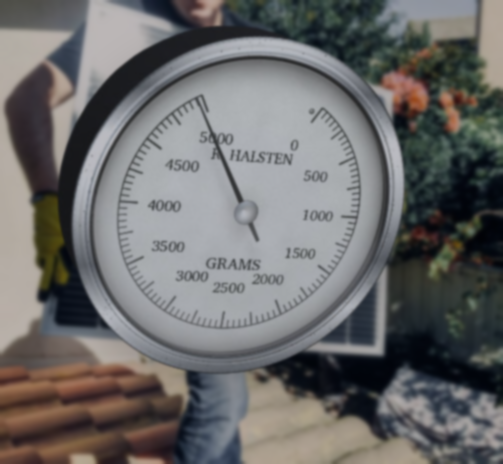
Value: 4950,g
